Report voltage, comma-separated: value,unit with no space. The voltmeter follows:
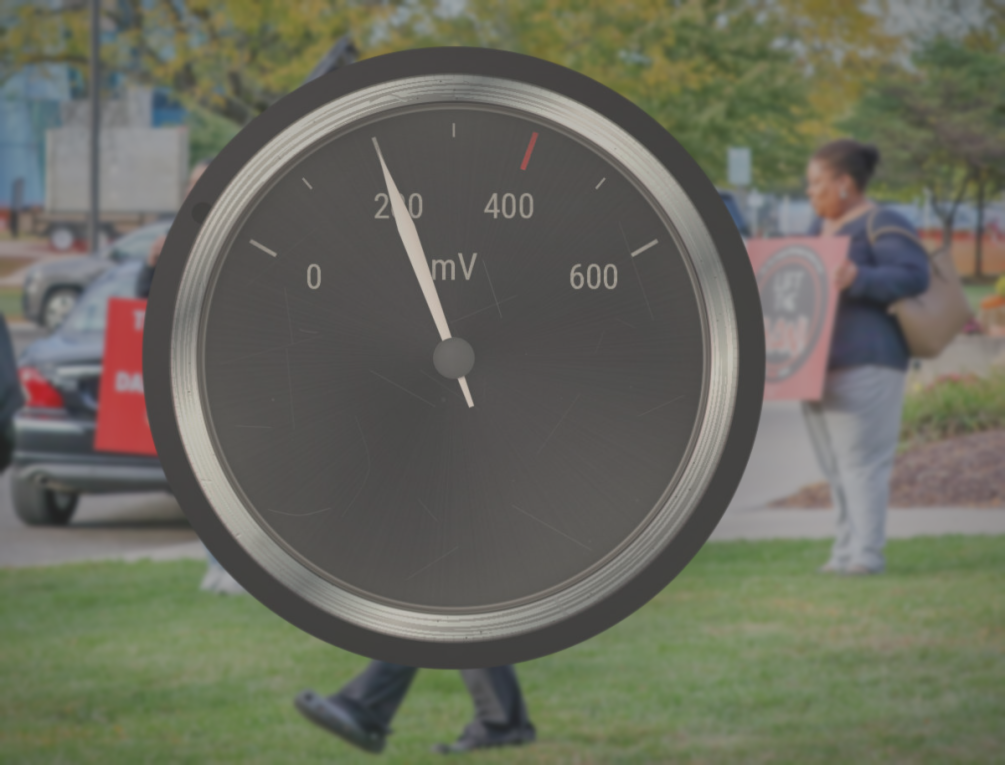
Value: 200,mV
